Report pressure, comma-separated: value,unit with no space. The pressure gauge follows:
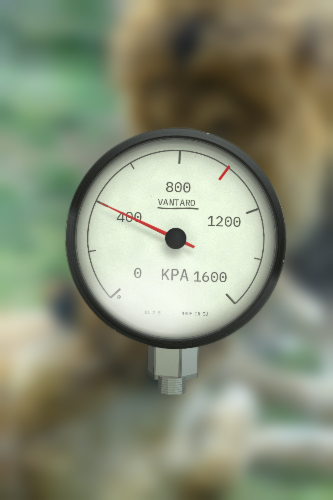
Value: 400,kPa
